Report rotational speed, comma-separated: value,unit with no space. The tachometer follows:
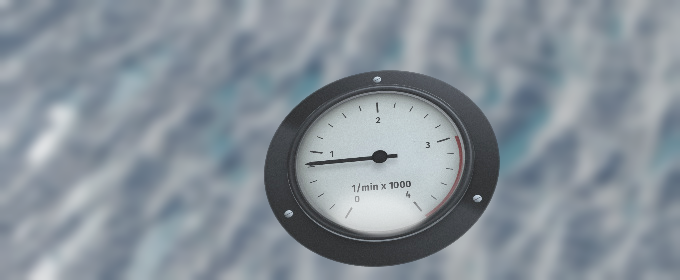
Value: 800,rpm
